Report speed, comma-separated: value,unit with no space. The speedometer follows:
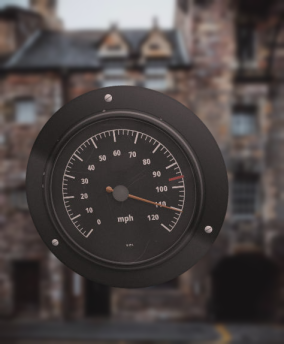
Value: 110,mph
